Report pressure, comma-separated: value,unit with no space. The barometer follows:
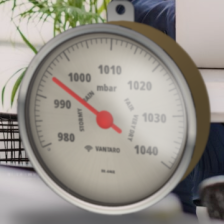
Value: 995,mbar
